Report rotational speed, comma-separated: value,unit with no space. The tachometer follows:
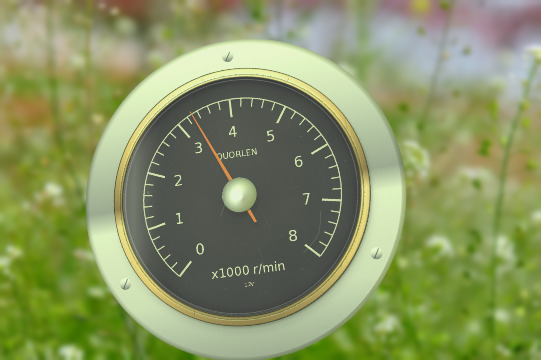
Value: 3300,rpm
